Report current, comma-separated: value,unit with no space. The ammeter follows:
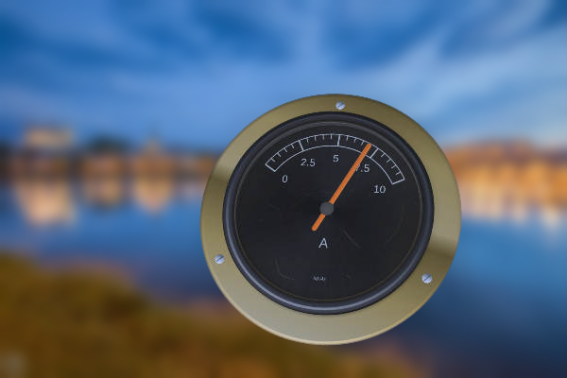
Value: 7,A
